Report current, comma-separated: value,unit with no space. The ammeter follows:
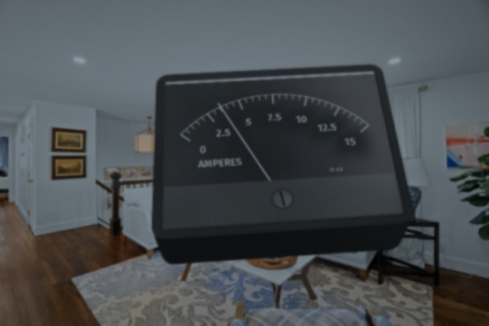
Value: 3.5,A
